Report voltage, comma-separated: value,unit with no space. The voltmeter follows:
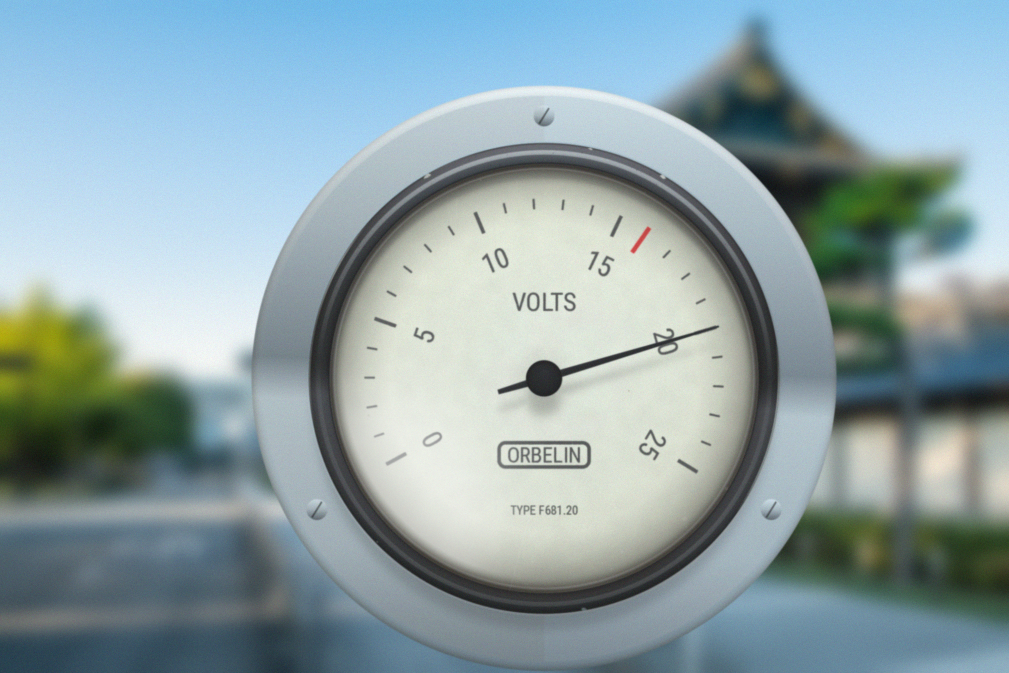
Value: 20,V
